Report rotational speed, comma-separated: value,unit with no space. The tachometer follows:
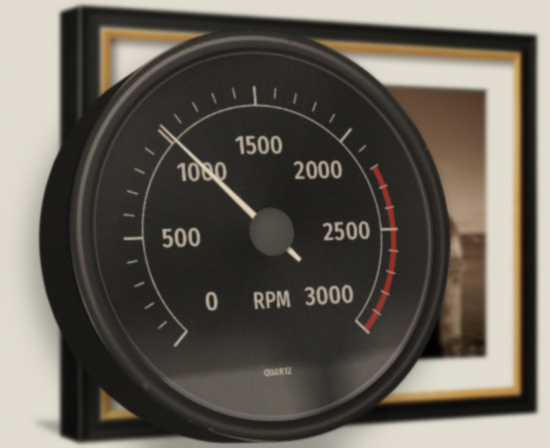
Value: 1000,rpm
